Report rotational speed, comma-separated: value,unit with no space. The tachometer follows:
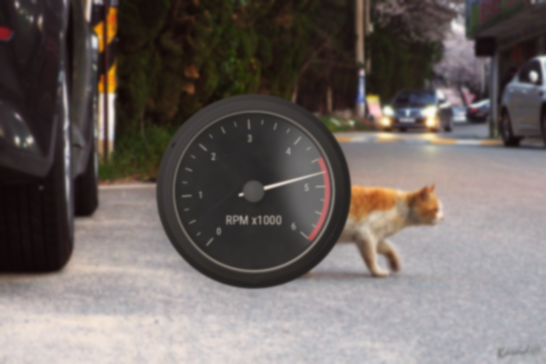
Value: 4750,rpm
